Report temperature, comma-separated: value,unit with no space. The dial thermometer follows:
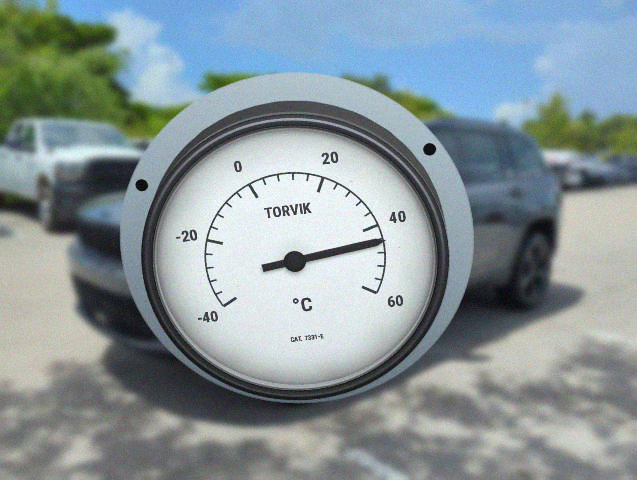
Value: 44,°C
